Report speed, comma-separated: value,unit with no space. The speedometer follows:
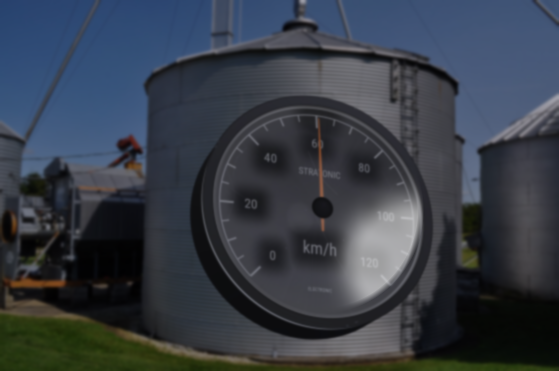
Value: 60,km/h
